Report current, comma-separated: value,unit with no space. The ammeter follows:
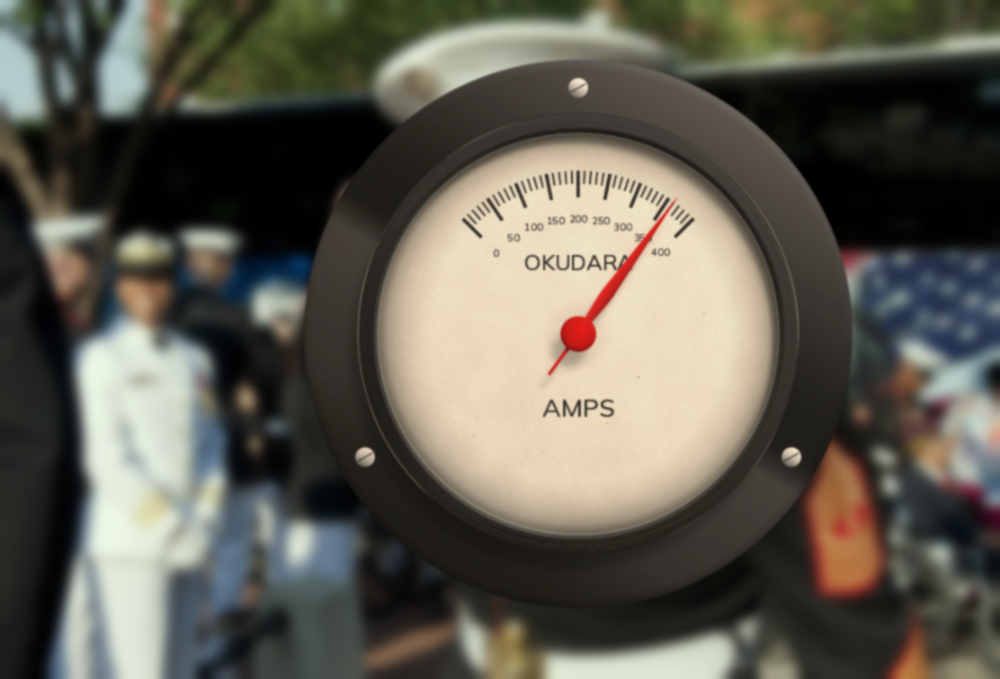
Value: 360,A
